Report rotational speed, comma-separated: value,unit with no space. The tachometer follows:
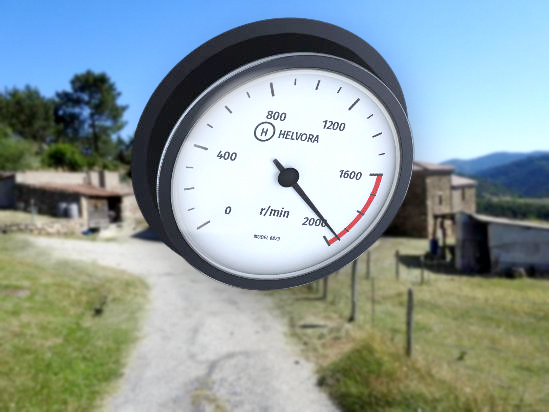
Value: 1950,rpm
